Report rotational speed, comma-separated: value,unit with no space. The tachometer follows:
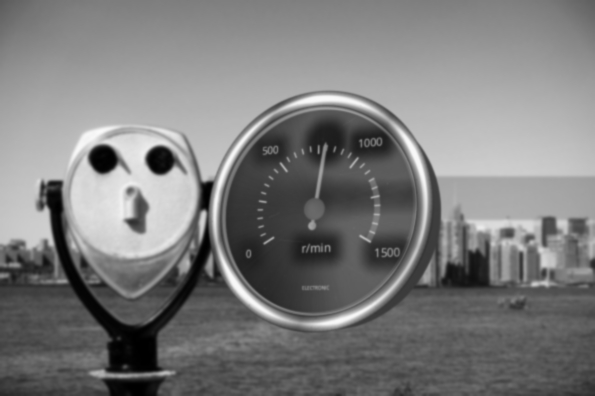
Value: 800,rpm
